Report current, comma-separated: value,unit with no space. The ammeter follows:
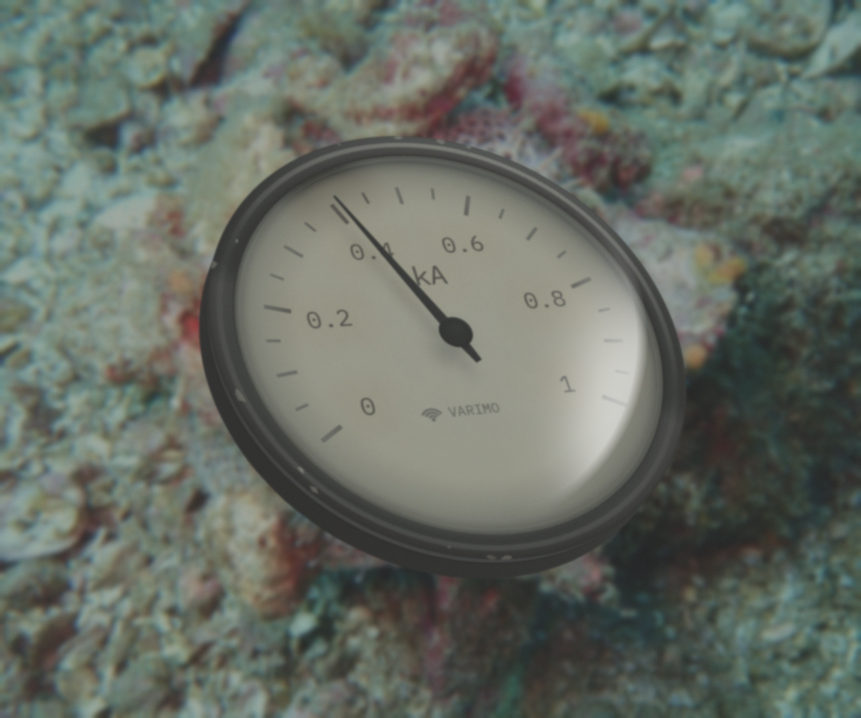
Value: 0.4,kA
